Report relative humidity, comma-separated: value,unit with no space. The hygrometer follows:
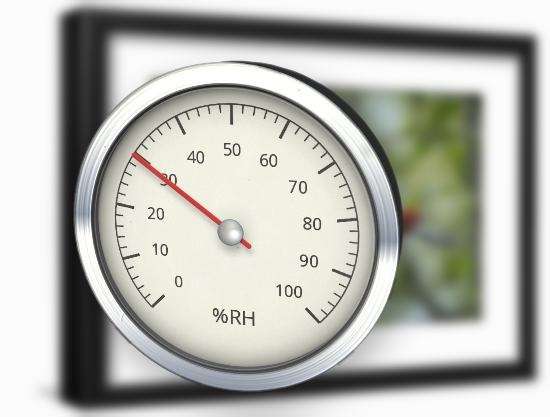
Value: 30,%
